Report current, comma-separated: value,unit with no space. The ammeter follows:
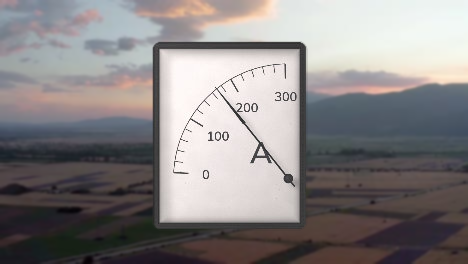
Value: 170,A
